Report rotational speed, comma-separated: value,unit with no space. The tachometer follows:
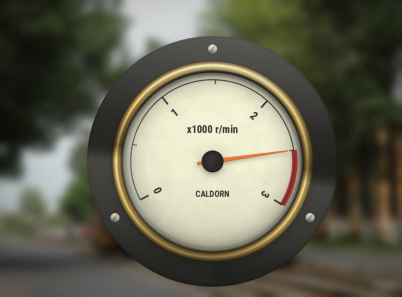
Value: 2500,rpm
